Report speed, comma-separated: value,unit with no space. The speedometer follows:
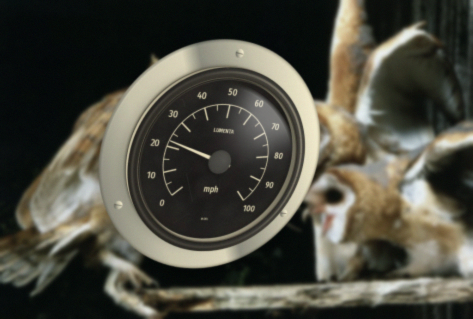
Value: 22.5,mph
